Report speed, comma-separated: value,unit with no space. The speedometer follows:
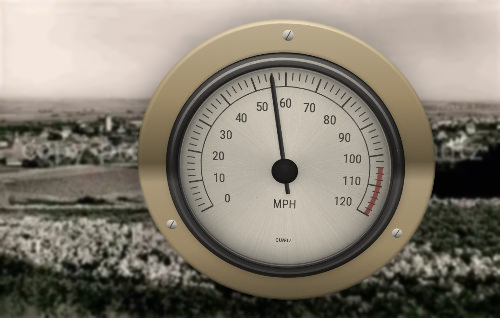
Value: 56,mph
